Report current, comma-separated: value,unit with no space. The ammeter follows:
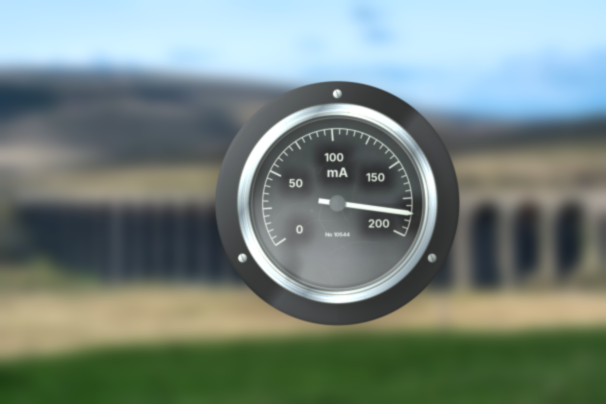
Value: 185,mA
